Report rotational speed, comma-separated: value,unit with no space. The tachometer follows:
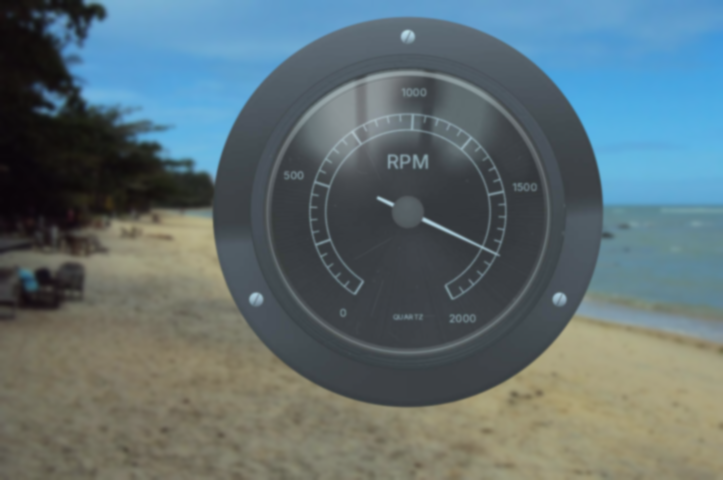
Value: 1750,rpm
